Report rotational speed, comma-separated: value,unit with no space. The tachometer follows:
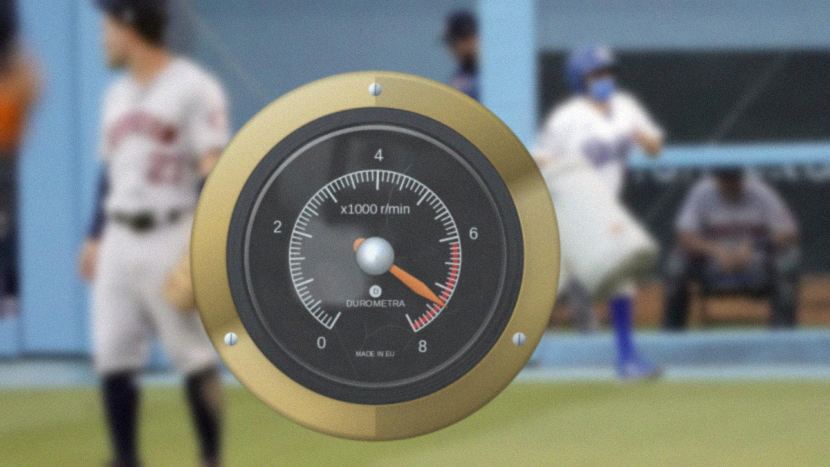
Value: 7300,rpm
